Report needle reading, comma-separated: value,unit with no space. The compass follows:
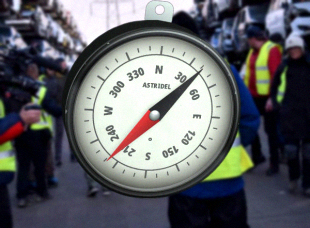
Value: 220,°
